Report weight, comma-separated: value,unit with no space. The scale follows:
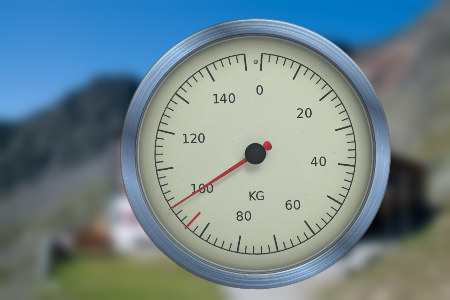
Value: 100,kg
